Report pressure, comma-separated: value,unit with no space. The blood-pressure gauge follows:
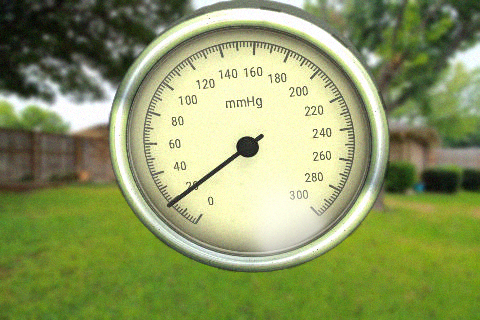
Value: 20,mmHg
